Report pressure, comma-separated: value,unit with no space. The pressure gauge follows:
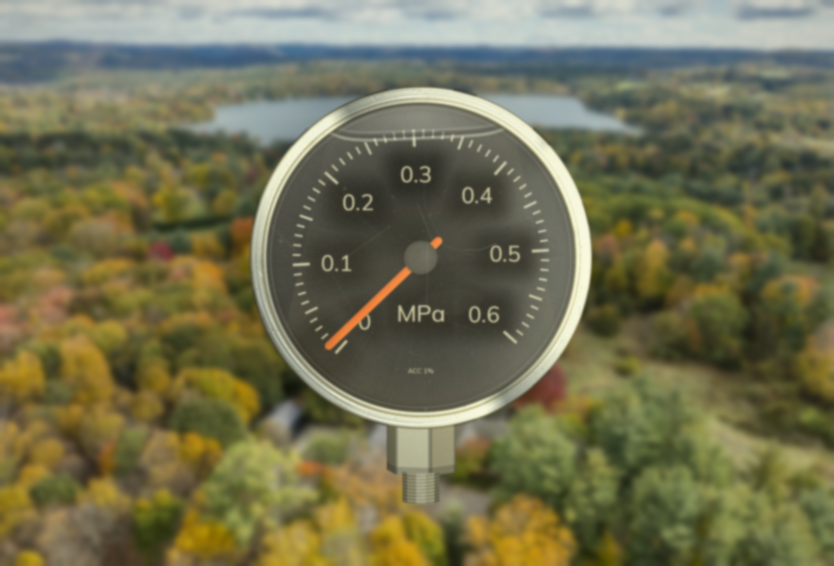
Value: 0.01,MPa
